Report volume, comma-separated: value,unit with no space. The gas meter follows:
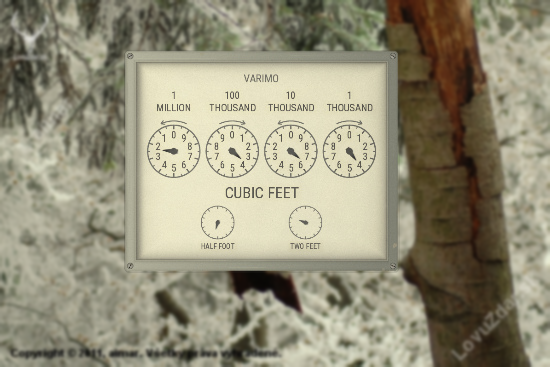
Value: 236400,ft³
